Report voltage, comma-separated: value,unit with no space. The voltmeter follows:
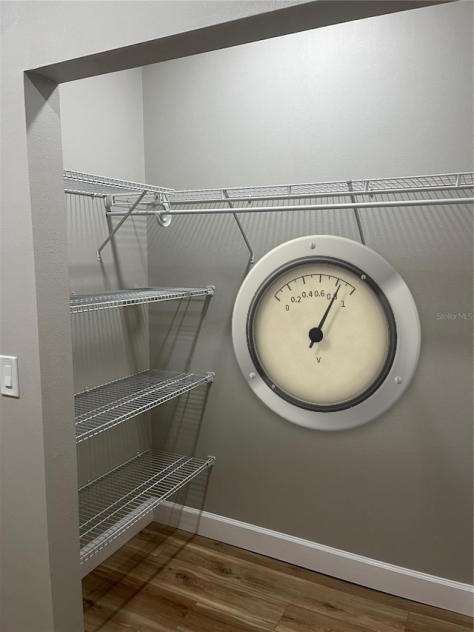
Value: 0.85,V
